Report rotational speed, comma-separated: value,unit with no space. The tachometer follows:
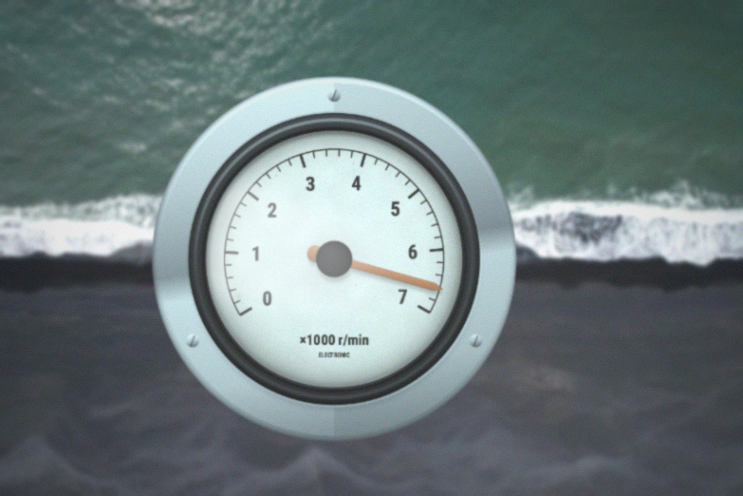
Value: 6600,rpm
